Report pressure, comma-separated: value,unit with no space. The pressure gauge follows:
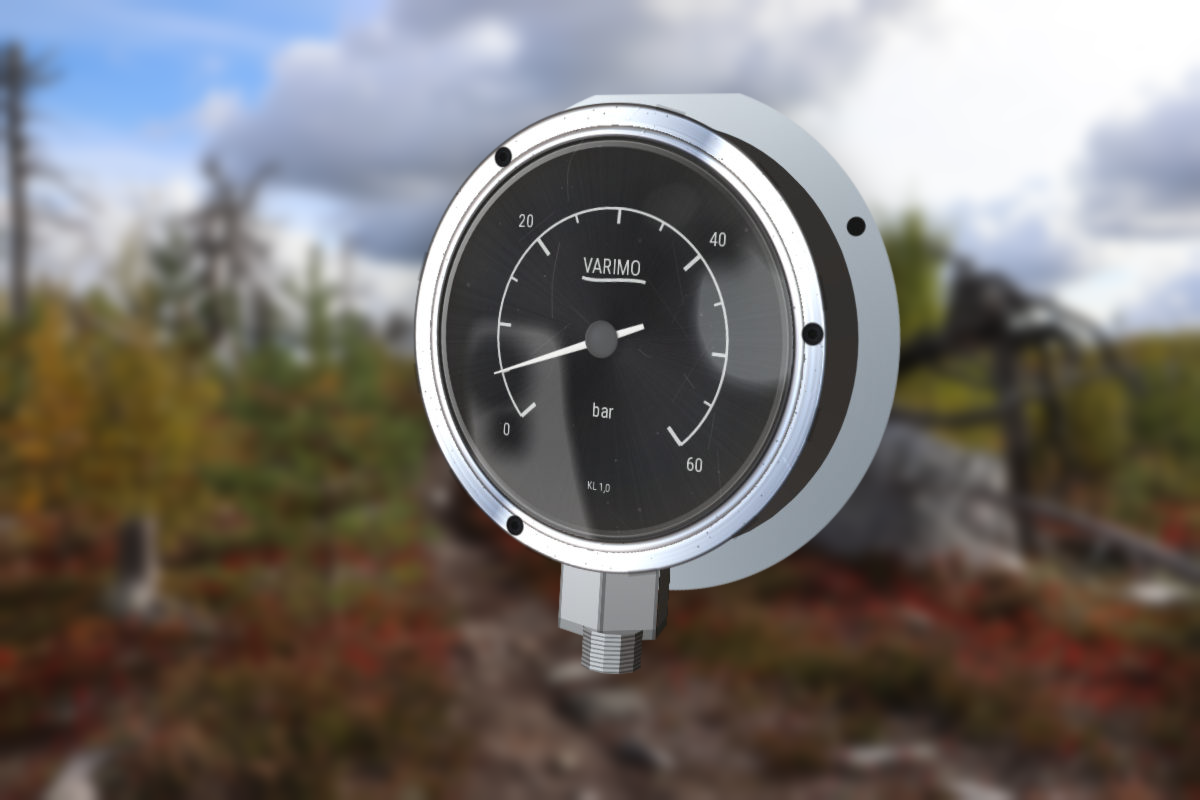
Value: 5,bar
